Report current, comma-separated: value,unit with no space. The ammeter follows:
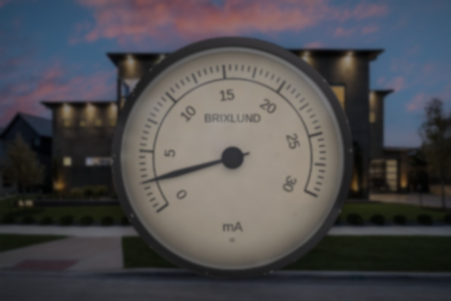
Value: 2.5,mA
